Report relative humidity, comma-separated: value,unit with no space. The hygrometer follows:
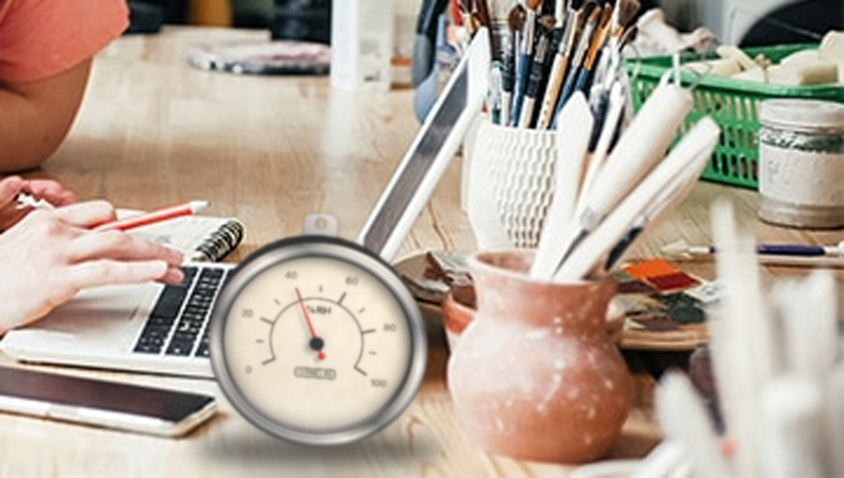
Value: 40,%
